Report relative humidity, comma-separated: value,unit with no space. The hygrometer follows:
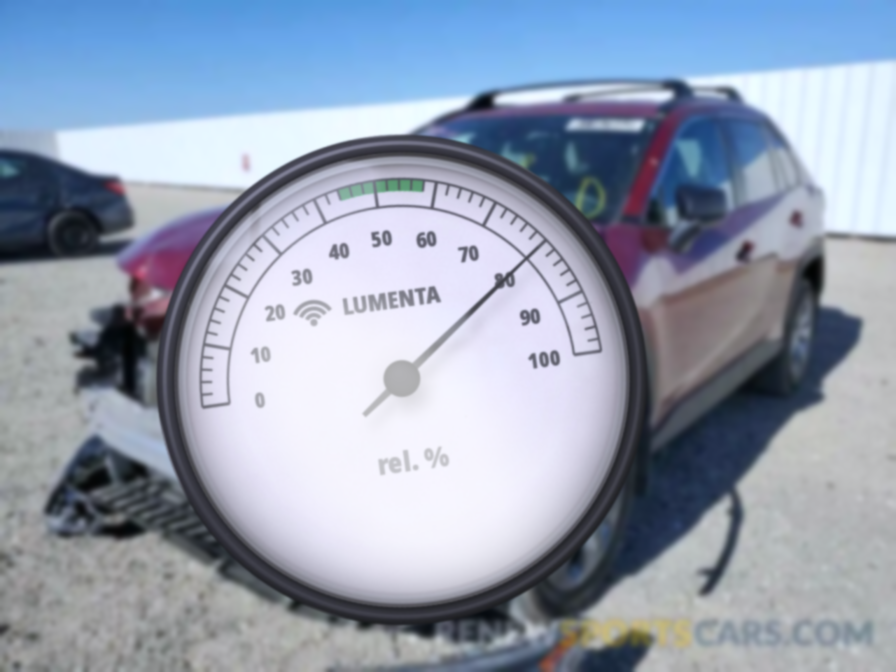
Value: 80,%
